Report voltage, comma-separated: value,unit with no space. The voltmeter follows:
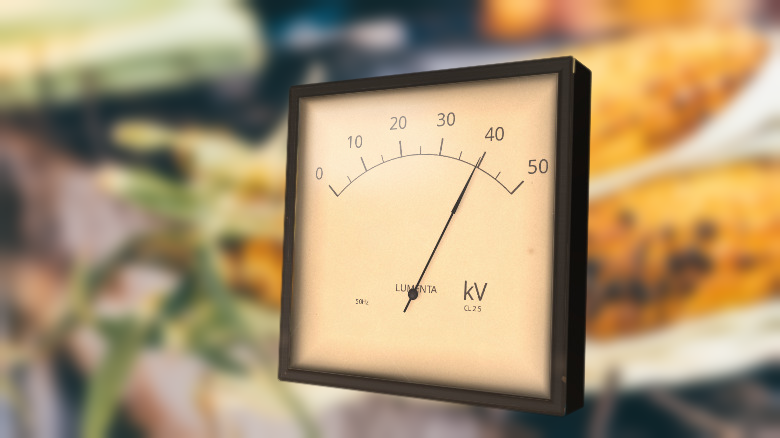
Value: 40,kV
